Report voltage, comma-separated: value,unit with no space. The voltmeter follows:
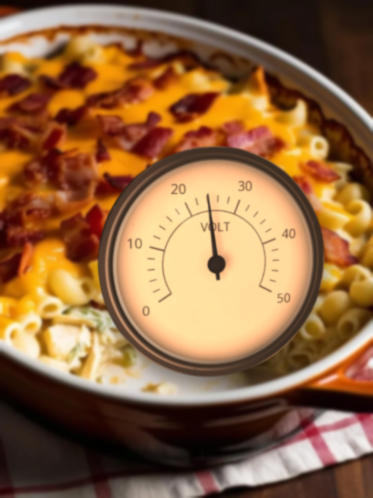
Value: 24,V
